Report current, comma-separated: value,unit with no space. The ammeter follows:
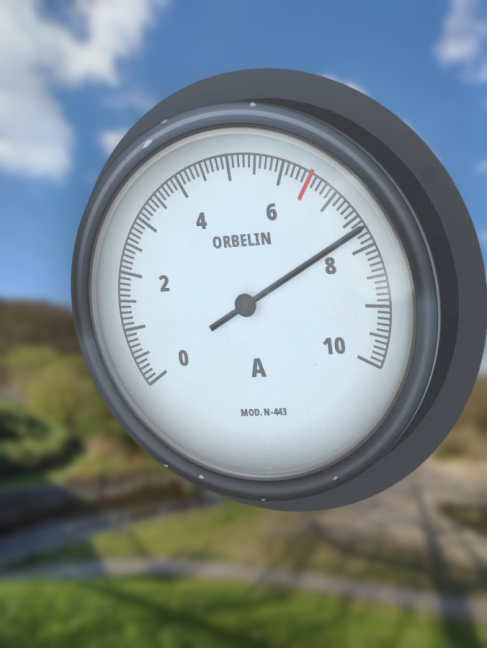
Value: 7.7,A
